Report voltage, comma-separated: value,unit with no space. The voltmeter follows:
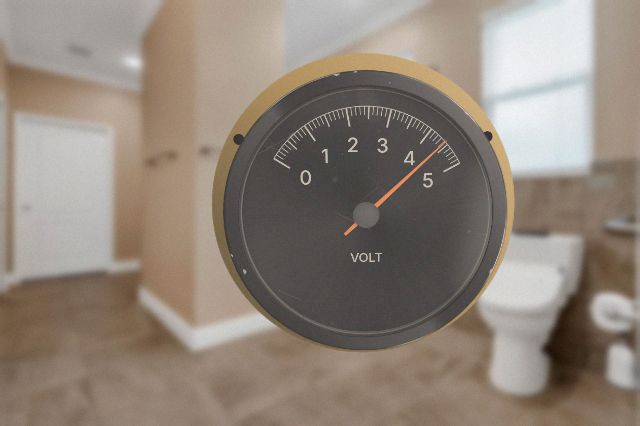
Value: 4.4,V
